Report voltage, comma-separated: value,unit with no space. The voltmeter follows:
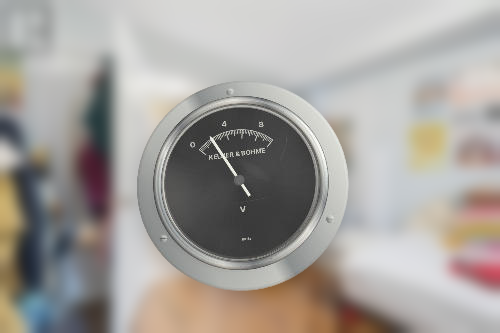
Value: 2,V
